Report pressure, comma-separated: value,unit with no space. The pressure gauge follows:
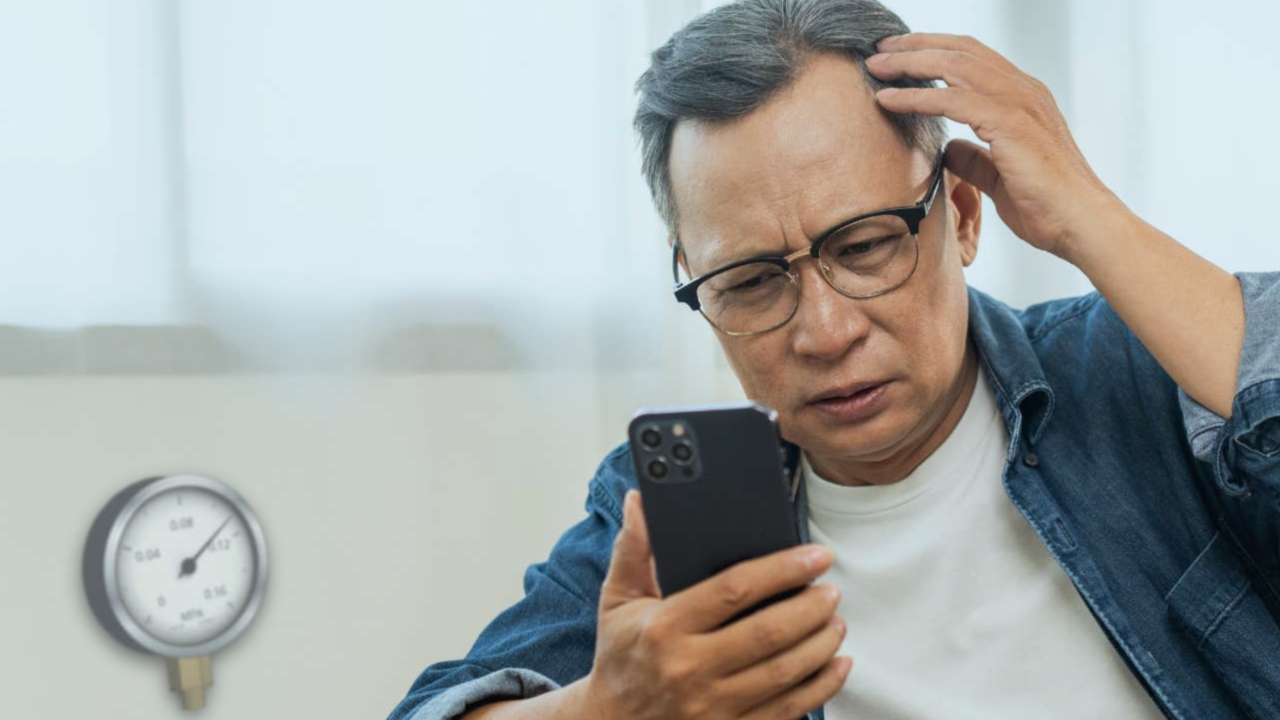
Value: 0.11,MPa
